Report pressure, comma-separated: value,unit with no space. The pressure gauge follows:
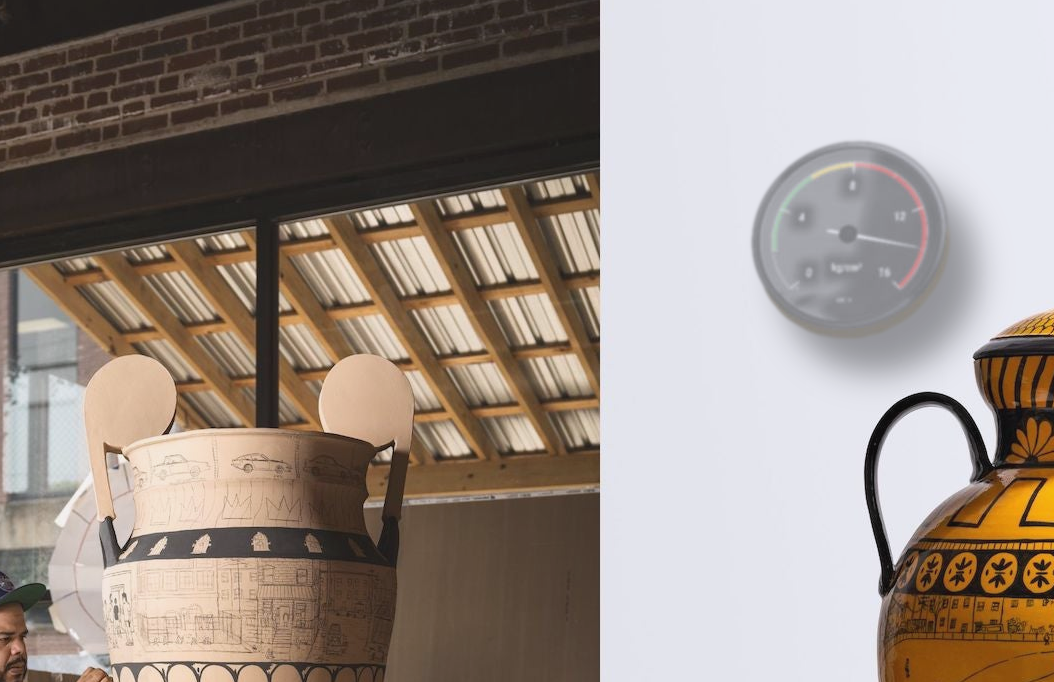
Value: 14,kg/cm²
